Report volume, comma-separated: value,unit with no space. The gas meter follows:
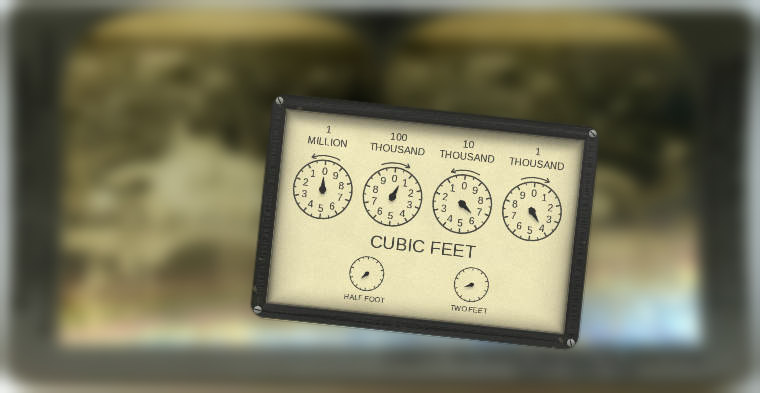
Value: 6400,ft³
